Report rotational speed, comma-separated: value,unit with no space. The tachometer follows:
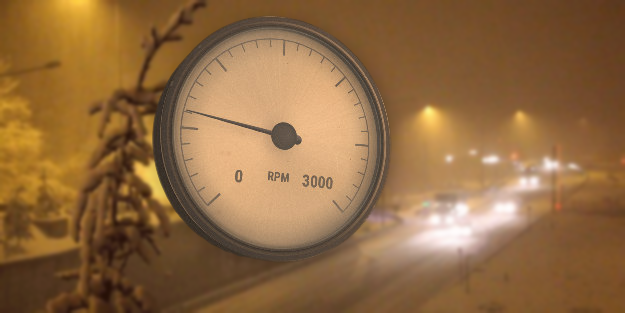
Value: 600,rpm
